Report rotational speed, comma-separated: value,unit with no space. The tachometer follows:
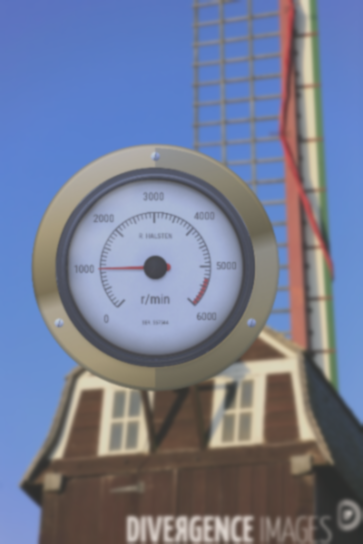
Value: 1000,rpm
